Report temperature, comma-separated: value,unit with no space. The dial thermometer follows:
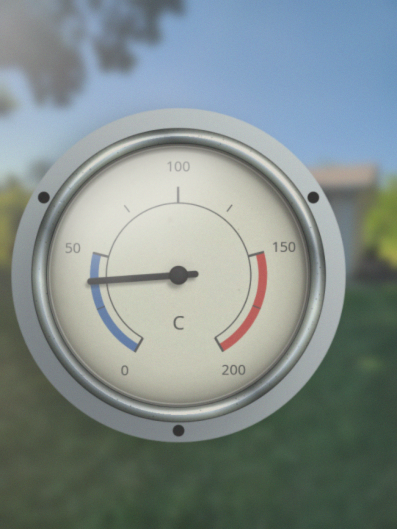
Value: 37.5,°C
